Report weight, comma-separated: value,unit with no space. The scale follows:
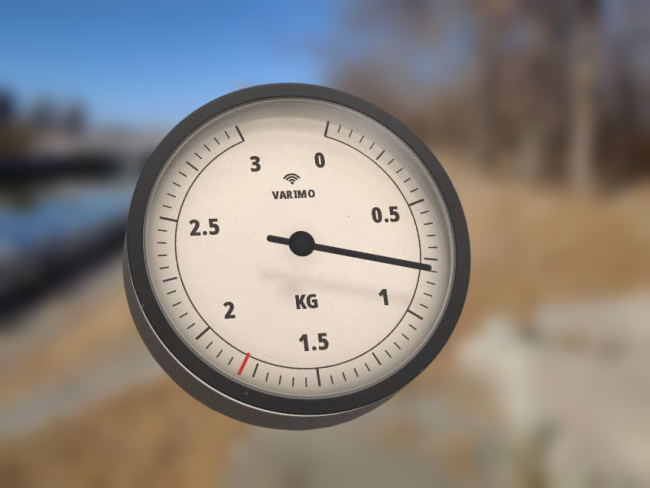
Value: 0.8,kg
